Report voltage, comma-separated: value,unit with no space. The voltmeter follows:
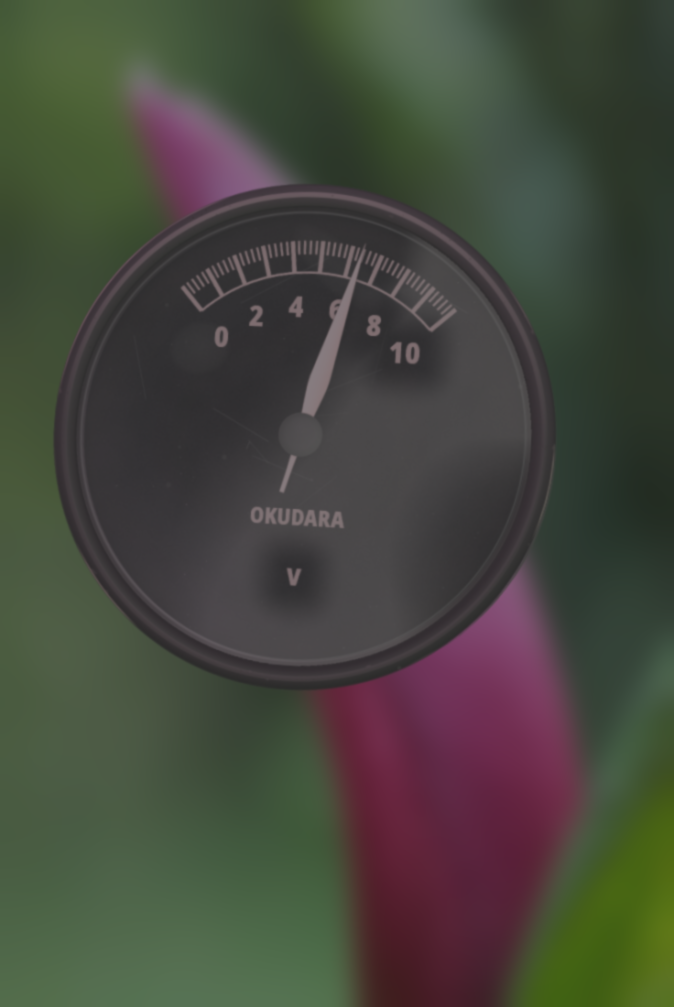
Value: 6.4,V
